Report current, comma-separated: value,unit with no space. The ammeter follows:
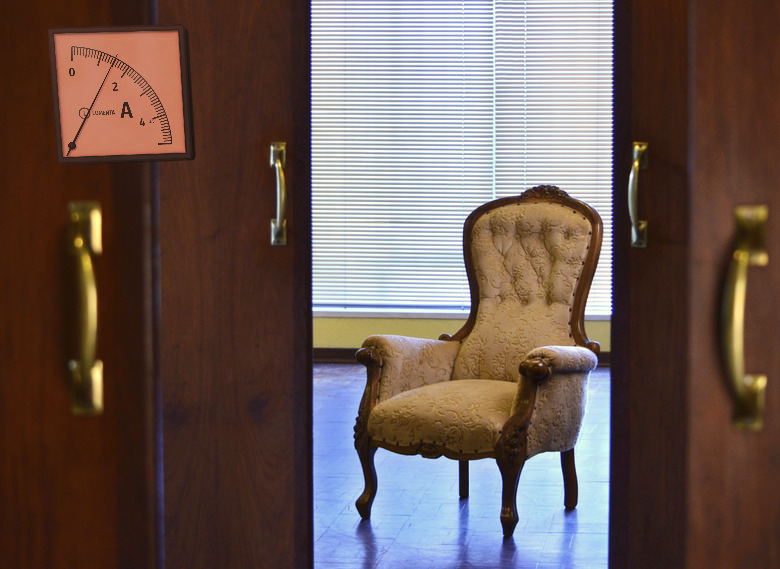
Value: 1.5,A
